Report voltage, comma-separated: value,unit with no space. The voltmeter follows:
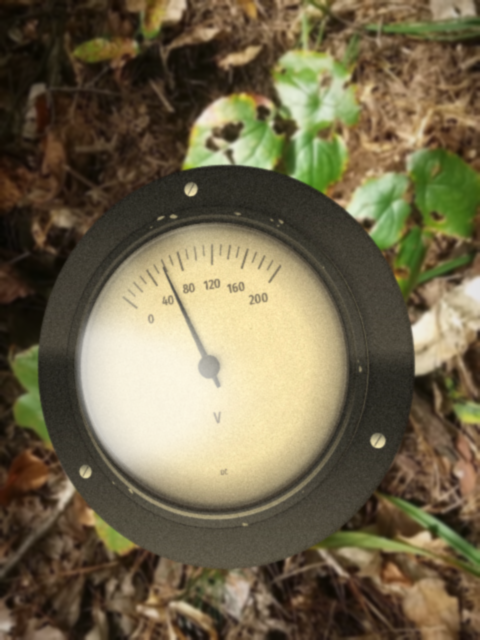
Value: 60,V
